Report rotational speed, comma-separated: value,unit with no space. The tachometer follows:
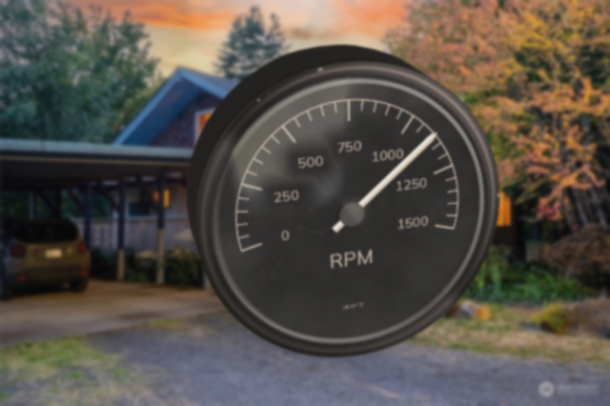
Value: 1100,rpm
